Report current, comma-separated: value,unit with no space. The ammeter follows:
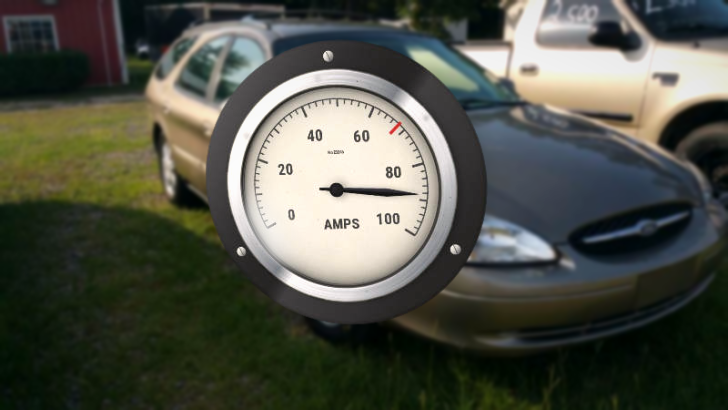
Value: 88,A
